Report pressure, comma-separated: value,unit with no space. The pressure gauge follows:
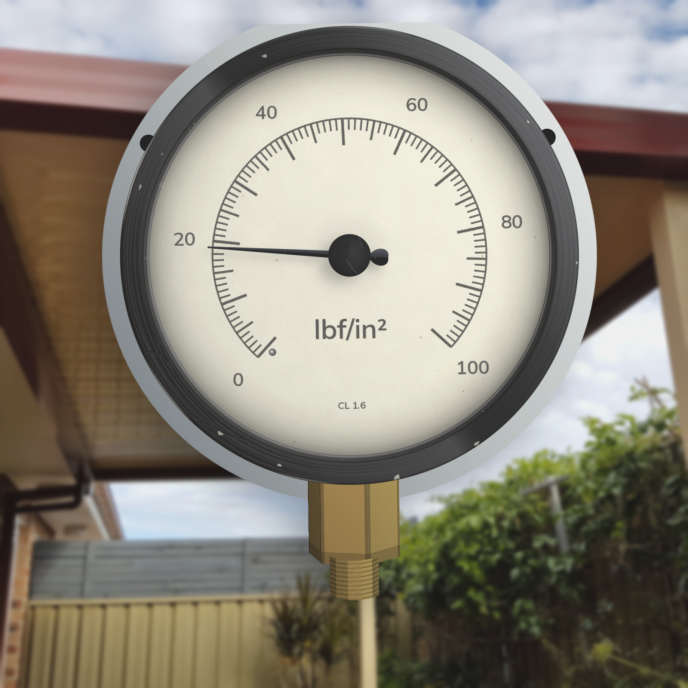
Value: 19,psi
